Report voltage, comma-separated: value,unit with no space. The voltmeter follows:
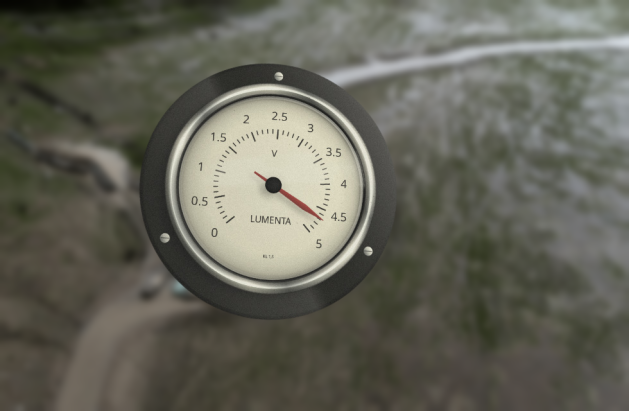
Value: 4.7,V
